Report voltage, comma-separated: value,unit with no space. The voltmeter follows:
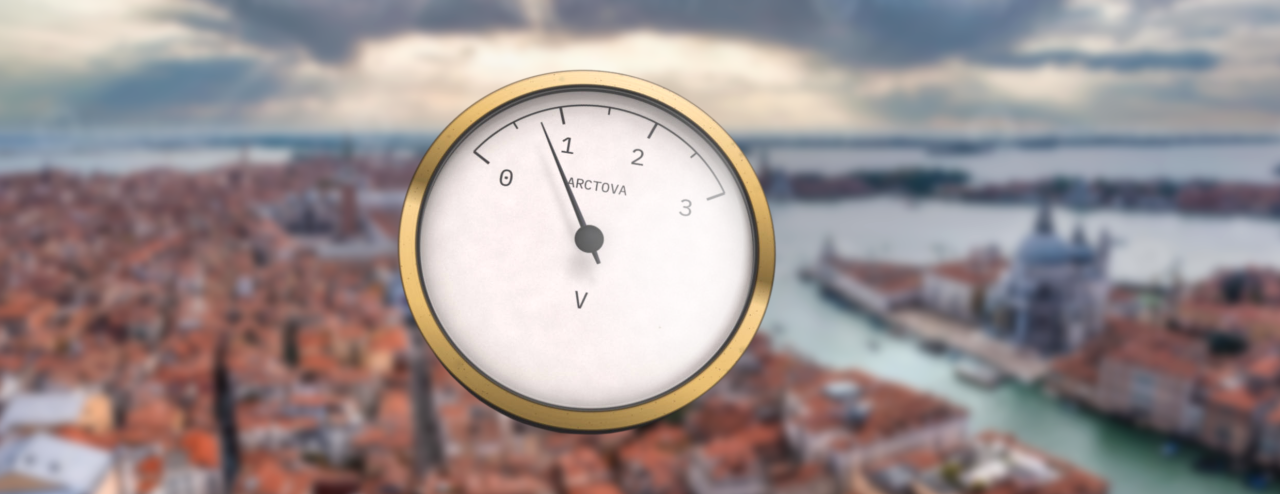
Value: 0.75,V
